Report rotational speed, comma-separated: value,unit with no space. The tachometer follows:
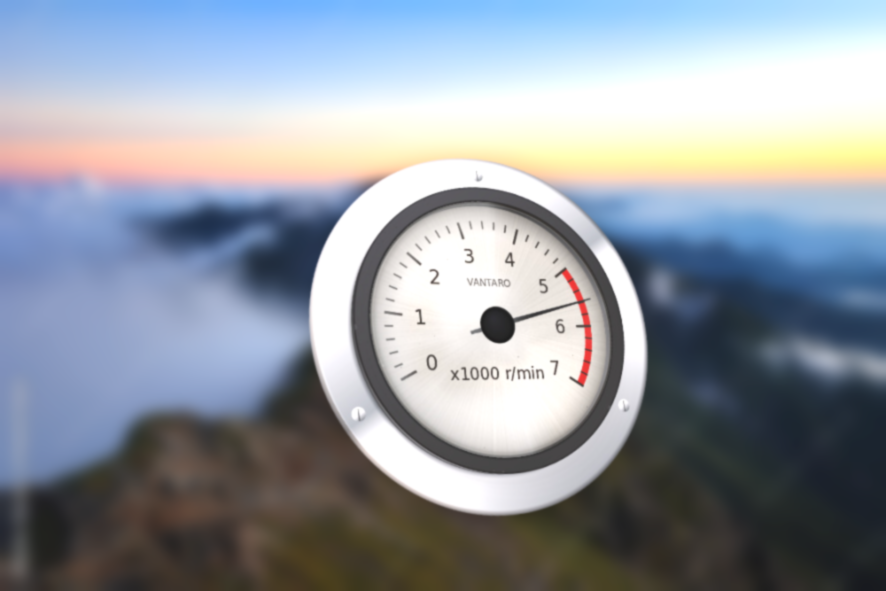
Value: 5600,rpm
